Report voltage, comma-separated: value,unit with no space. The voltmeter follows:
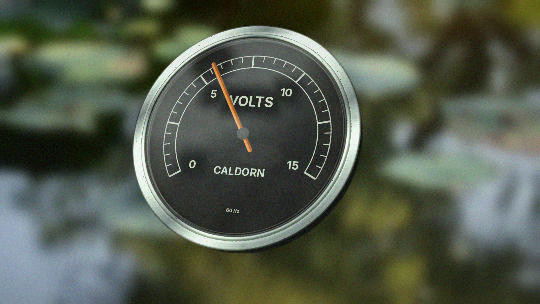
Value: 5.75,V
